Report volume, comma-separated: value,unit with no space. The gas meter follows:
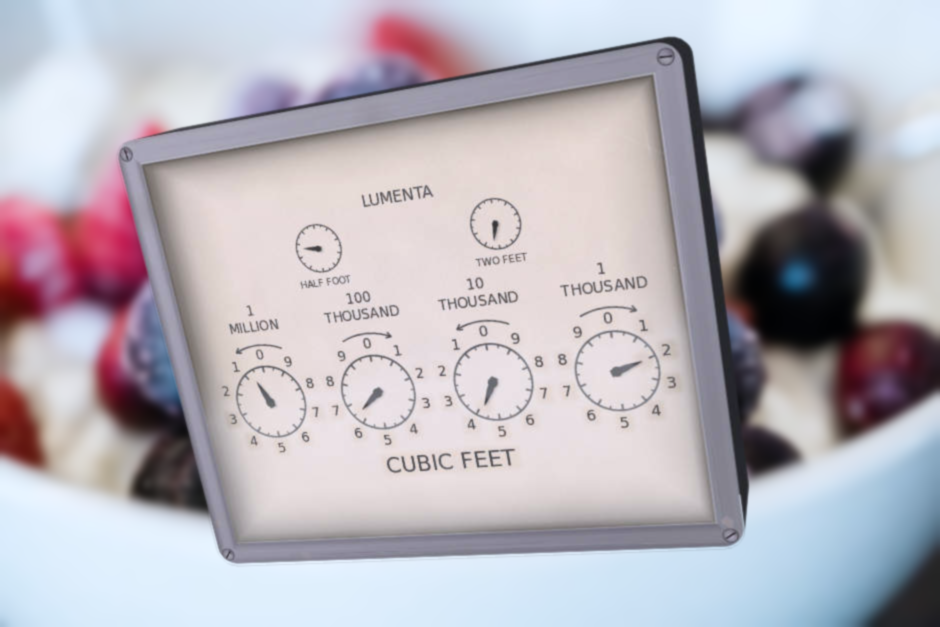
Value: 64200,ft³
